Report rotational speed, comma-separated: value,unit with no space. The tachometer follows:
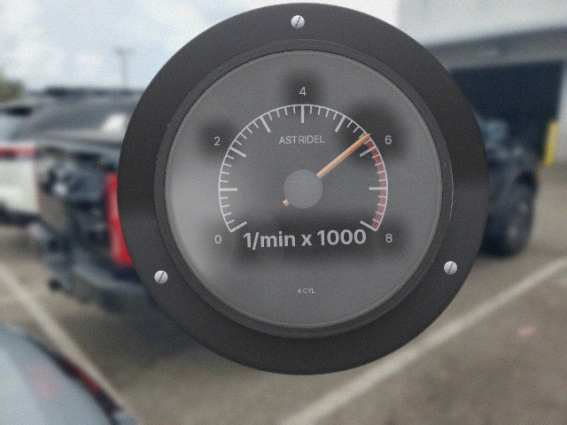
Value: 5700,rpm
